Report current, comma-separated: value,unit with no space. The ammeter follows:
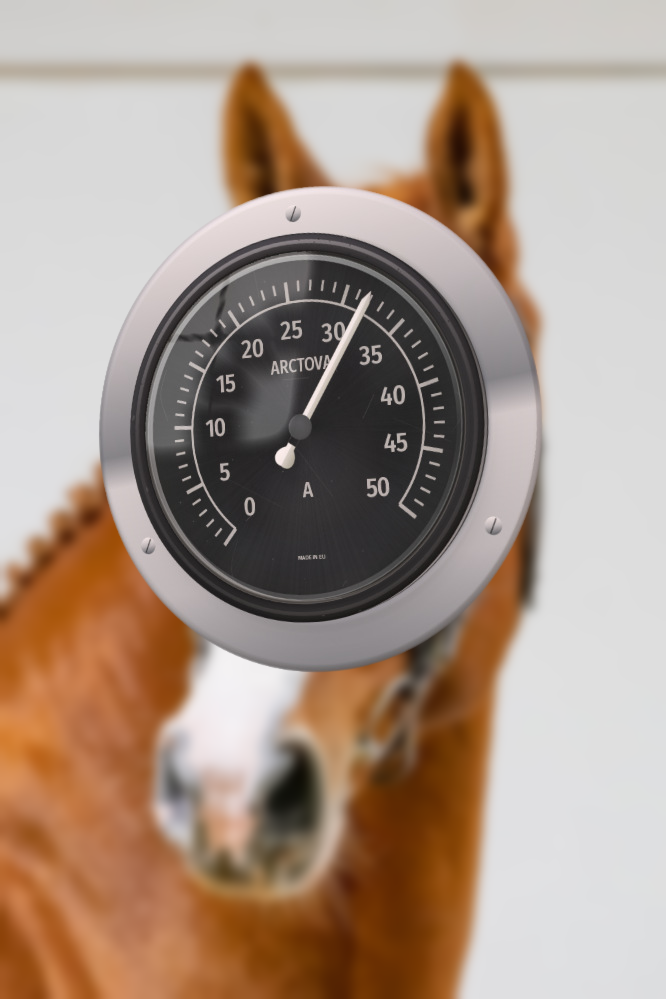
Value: 32,A
